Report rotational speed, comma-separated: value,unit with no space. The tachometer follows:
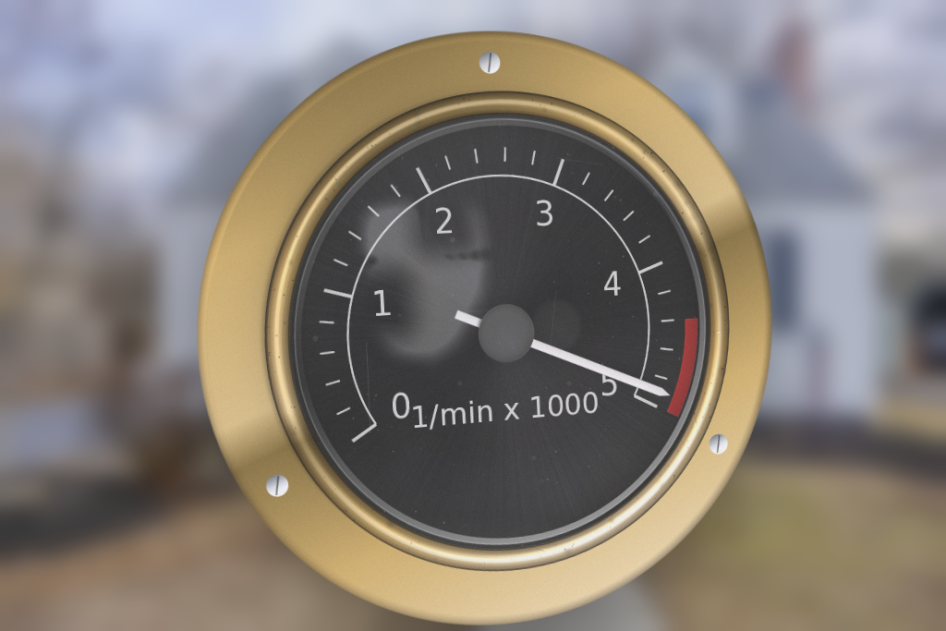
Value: 4900,rpm
